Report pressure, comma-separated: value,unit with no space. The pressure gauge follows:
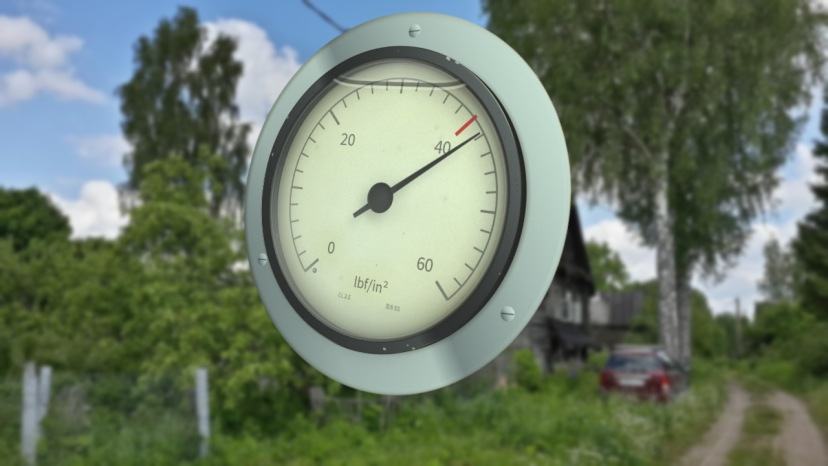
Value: 42,psi
